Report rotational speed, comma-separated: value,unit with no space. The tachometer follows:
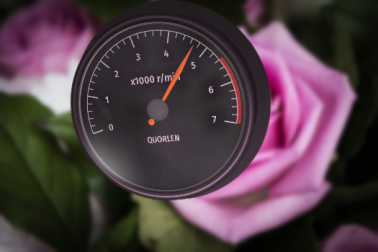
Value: 4700,rpm
